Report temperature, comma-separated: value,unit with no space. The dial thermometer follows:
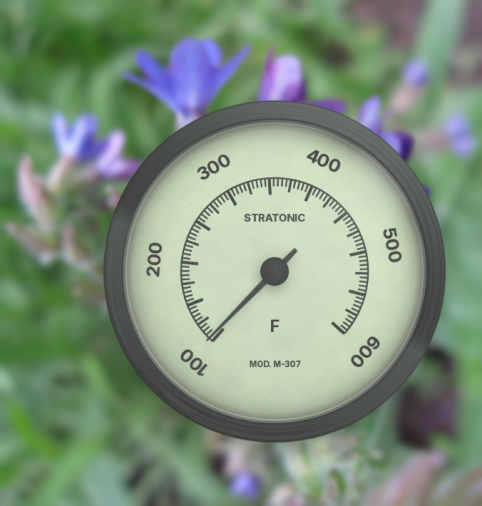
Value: 105,°F
